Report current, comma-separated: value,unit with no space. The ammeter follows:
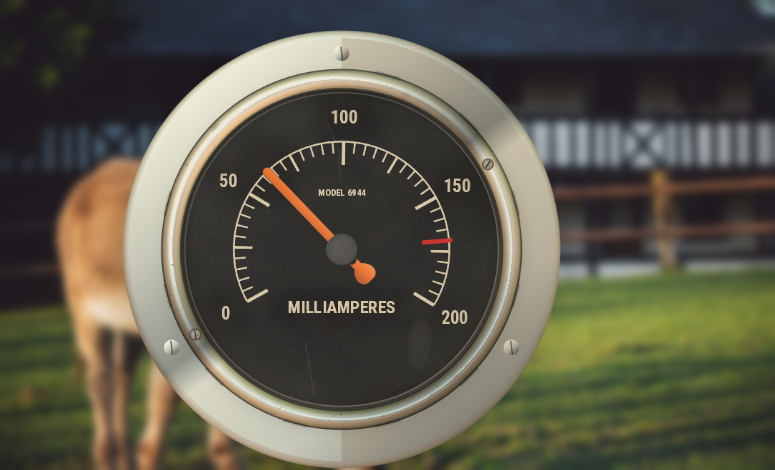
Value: 62.5,mA
